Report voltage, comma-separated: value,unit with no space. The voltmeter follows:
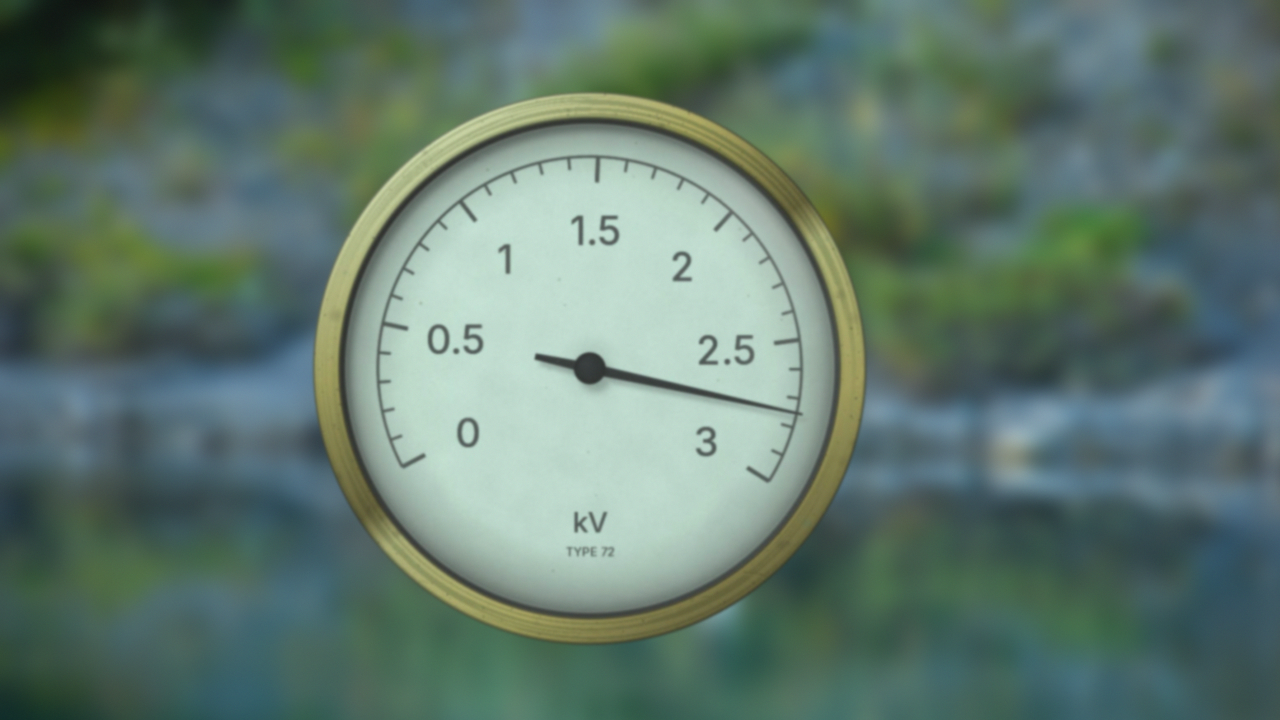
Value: 2.75,kV
